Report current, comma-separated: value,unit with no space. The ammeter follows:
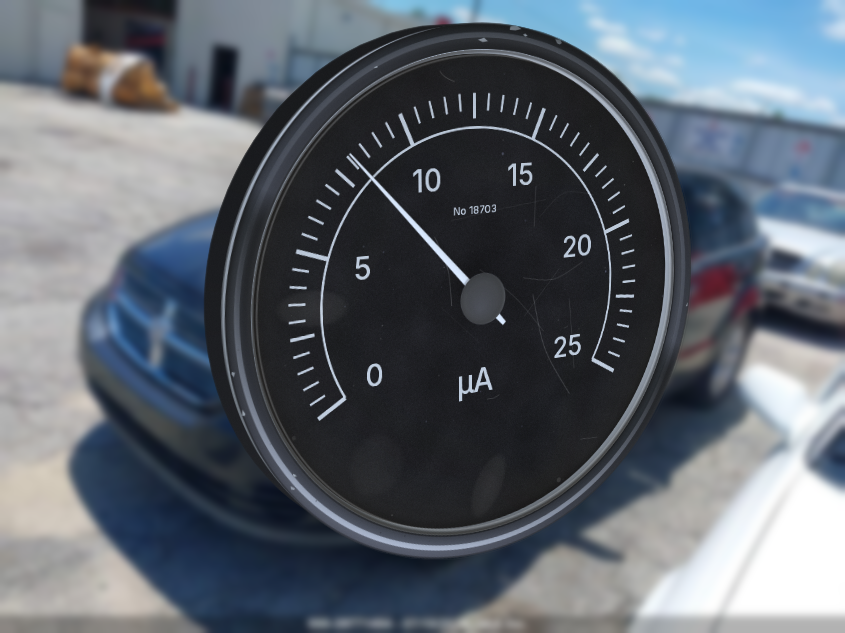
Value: 8,µA
